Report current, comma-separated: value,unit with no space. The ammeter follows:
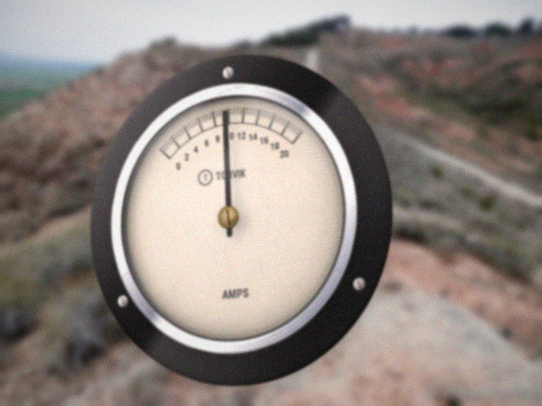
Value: 10,A
